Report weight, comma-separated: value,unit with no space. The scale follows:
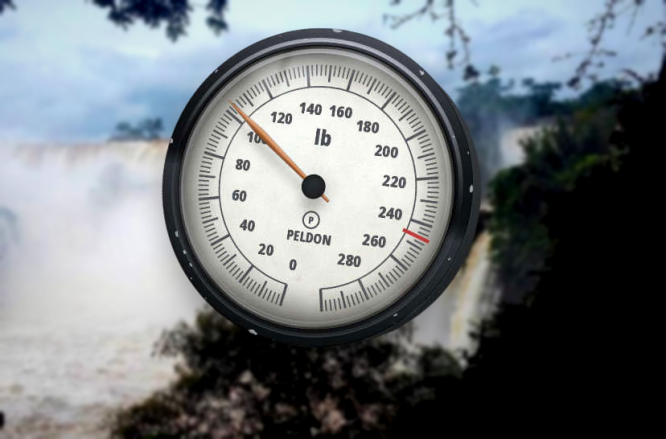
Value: 104,lb
